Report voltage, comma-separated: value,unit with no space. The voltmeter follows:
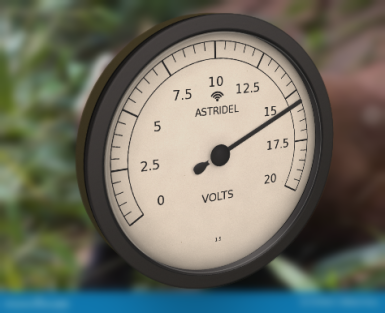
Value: 15.5,V
